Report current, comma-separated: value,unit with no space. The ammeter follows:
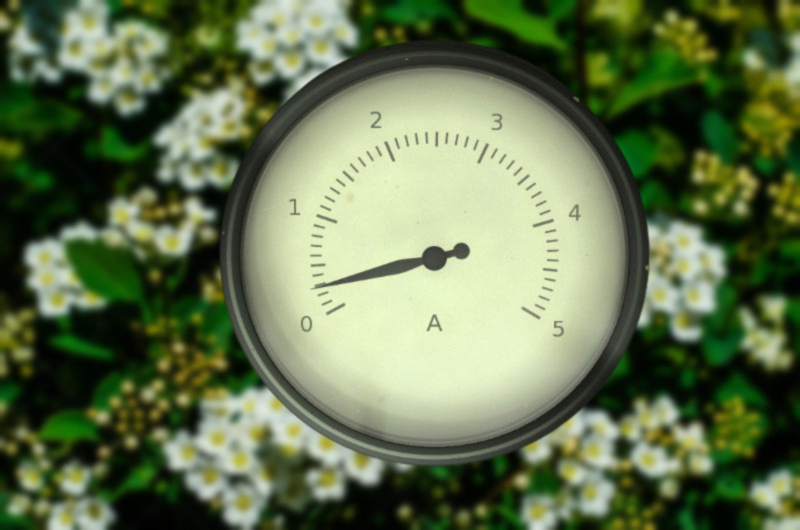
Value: 0.3,A
